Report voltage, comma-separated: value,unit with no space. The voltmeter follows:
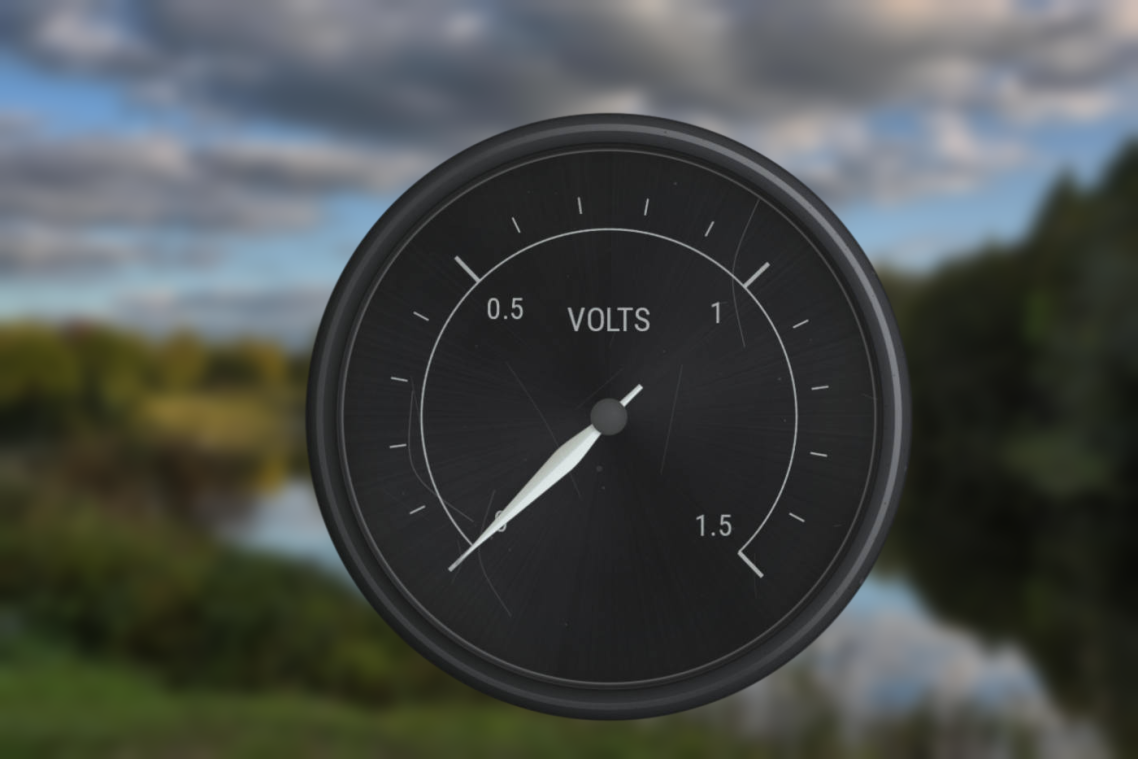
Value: 0,V
